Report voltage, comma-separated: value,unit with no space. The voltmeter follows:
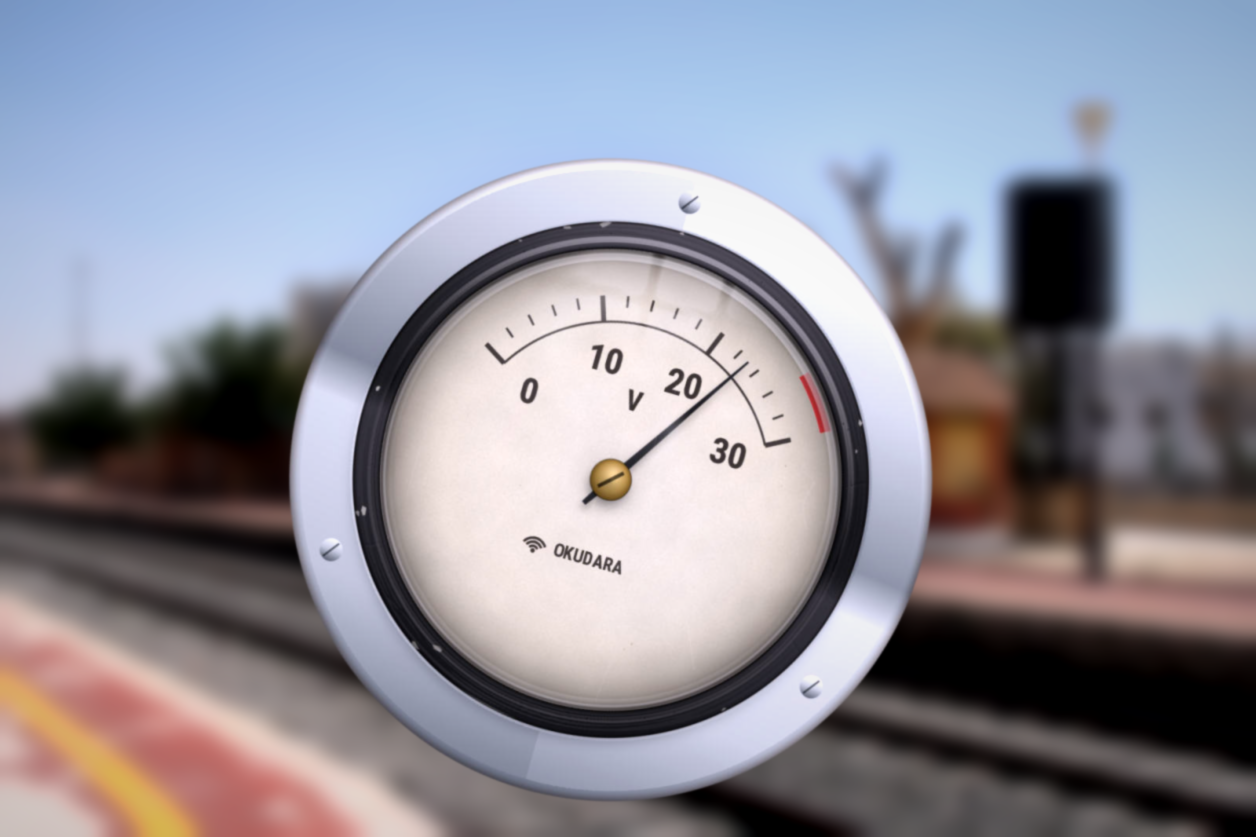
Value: 23,V
